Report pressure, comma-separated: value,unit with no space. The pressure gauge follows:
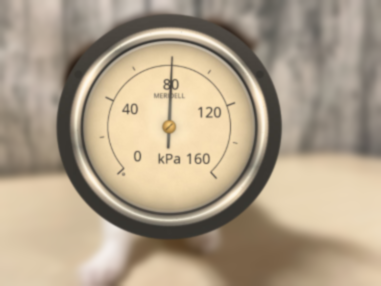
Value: 80,kPa
